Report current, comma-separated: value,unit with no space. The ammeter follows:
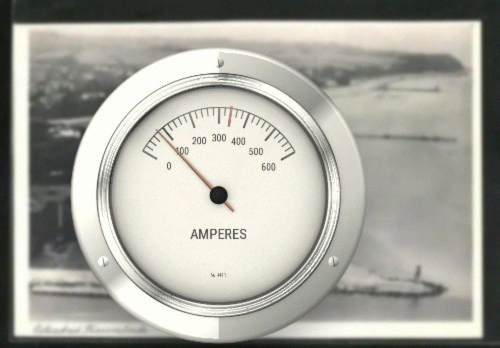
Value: 80,A
